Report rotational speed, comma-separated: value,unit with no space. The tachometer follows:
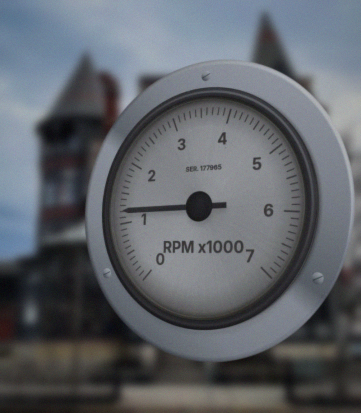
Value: 1200,rpm
